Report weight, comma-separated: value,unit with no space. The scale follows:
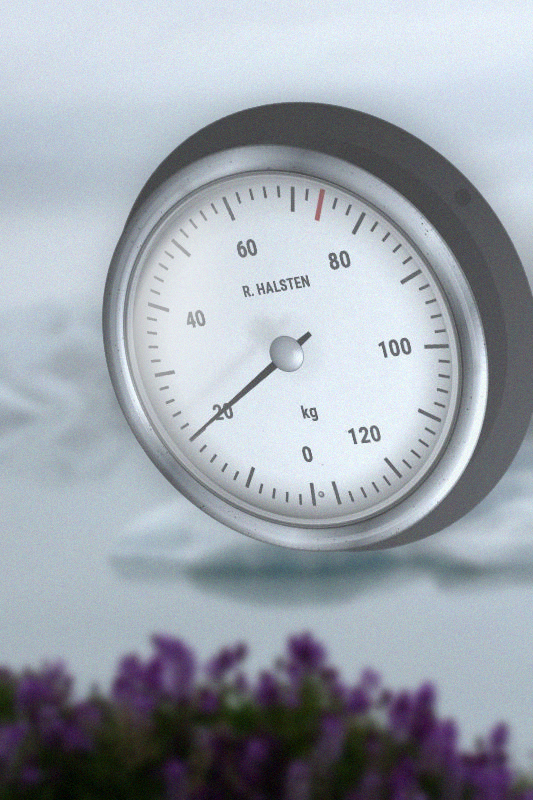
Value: 20,kg
